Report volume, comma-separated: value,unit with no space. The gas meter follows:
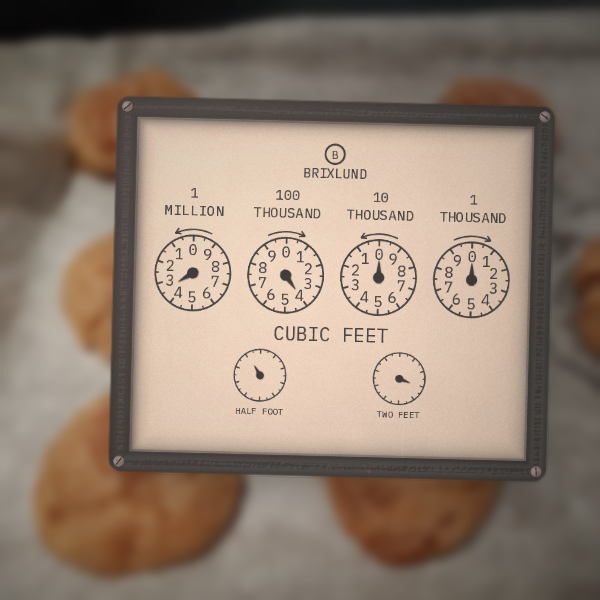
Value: 340000,ft³
